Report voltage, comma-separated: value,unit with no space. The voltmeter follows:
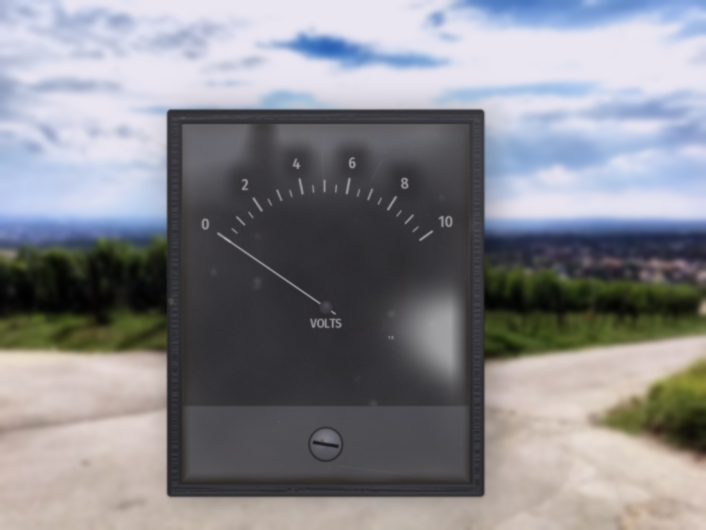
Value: 0,V
